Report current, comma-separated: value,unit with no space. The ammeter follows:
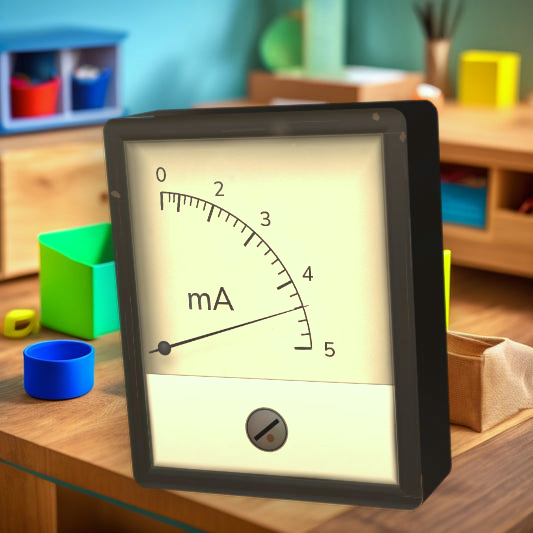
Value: 4.4,mA
